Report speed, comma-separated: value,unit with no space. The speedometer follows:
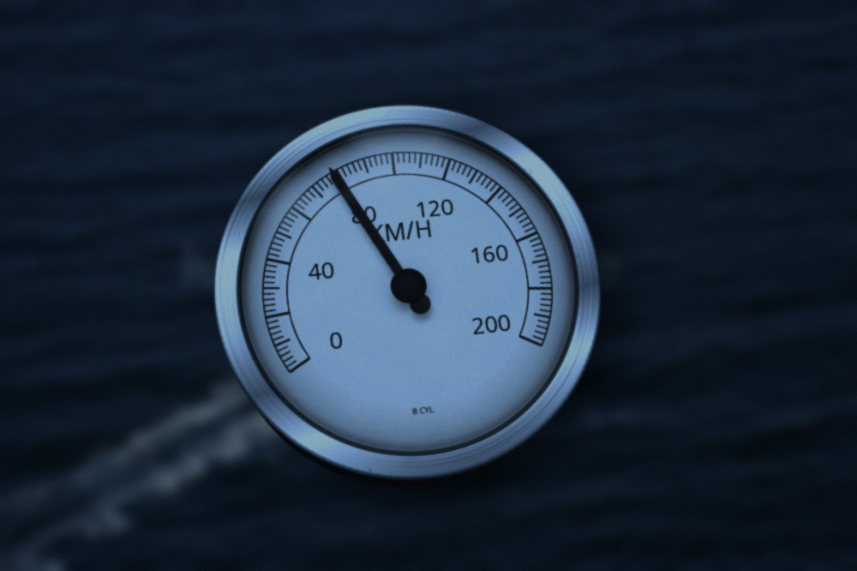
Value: 78,km/h
